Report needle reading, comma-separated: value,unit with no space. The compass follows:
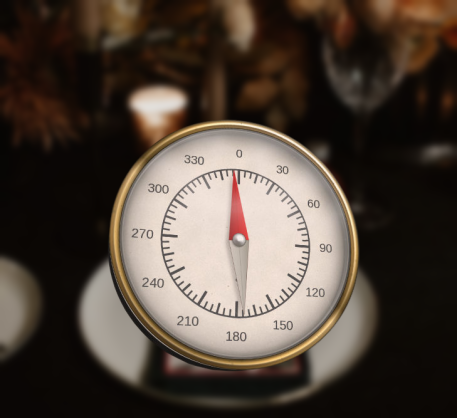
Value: 355,°
